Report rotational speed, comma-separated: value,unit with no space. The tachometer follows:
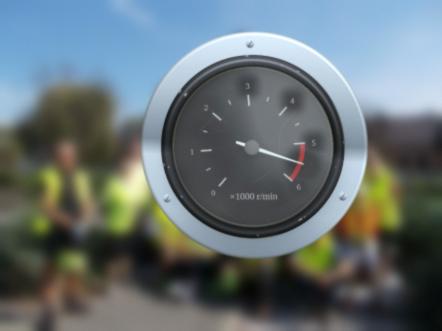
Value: 5500,rpm
